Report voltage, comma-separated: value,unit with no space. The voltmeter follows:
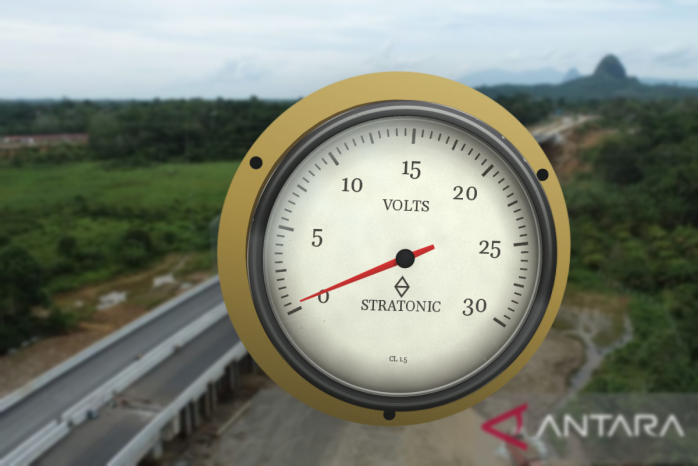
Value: 0.5,V
